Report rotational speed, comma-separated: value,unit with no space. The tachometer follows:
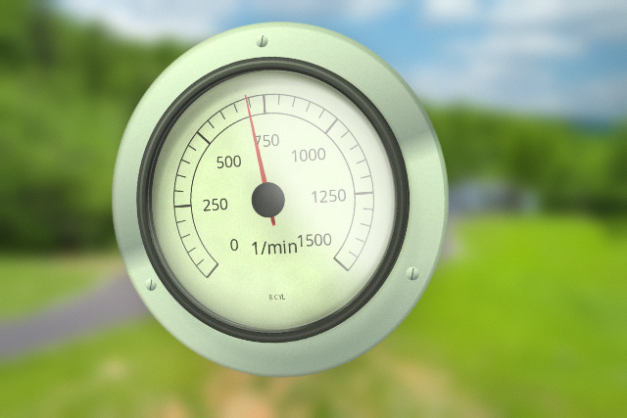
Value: 700,rpm
